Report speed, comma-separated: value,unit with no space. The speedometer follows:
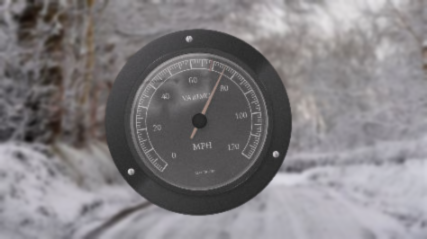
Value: 75,mph
